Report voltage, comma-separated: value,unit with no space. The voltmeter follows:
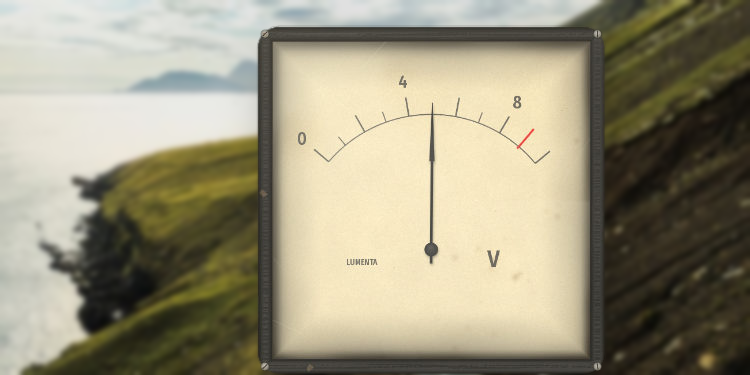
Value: 5,V
